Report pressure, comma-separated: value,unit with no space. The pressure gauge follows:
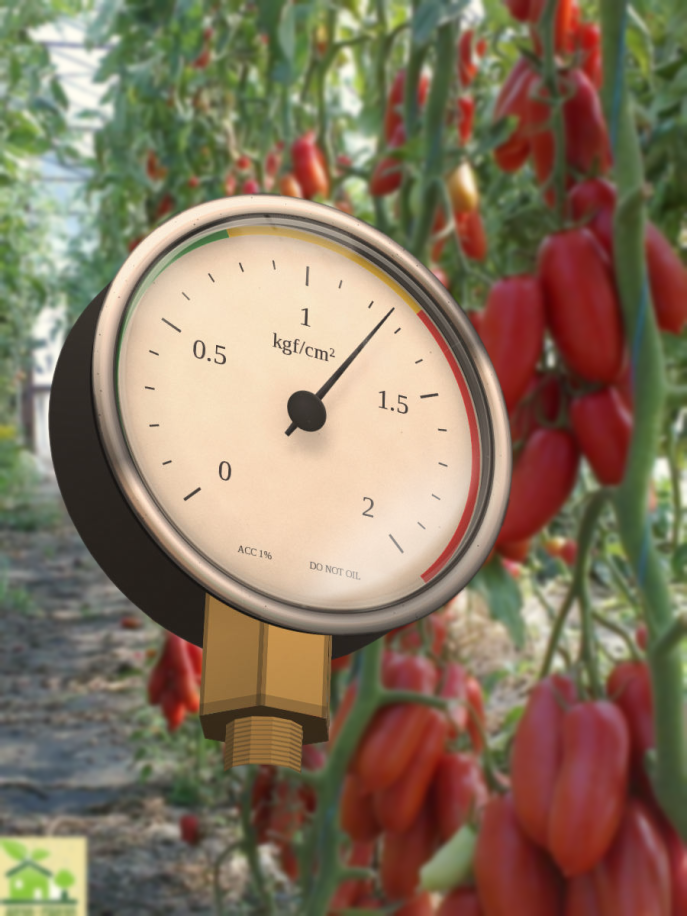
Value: 1.25,kg/cm²
